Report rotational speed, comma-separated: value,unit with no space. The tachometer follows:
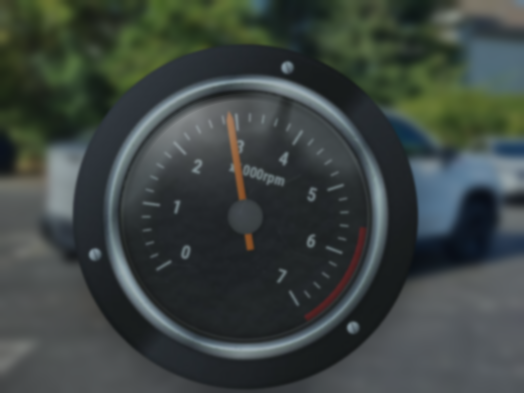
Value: 2900,rpm
